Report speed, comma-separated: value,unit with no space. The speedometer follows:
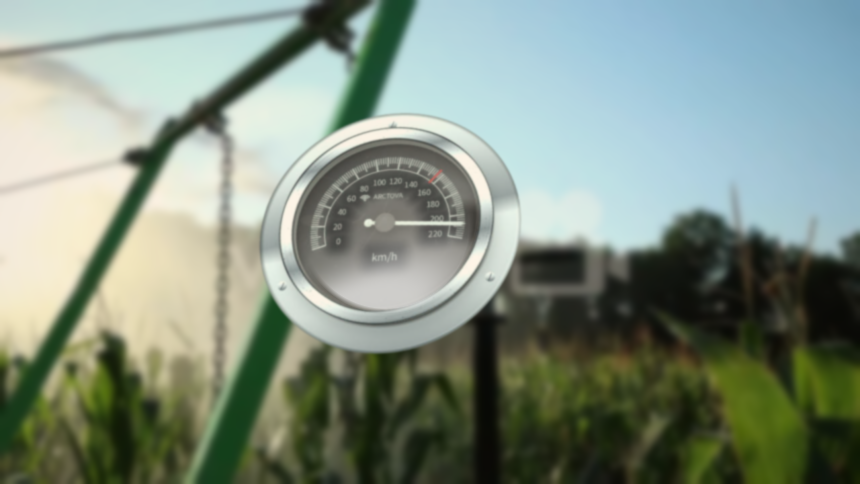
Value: 210,km/h
